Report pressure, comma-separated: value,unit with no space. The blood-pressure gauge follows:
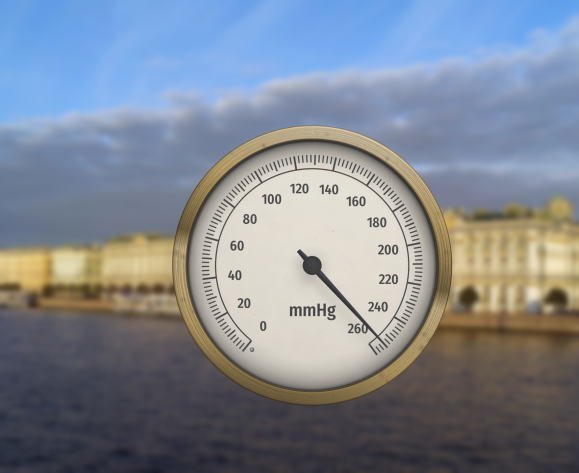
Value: 254,mmHg
